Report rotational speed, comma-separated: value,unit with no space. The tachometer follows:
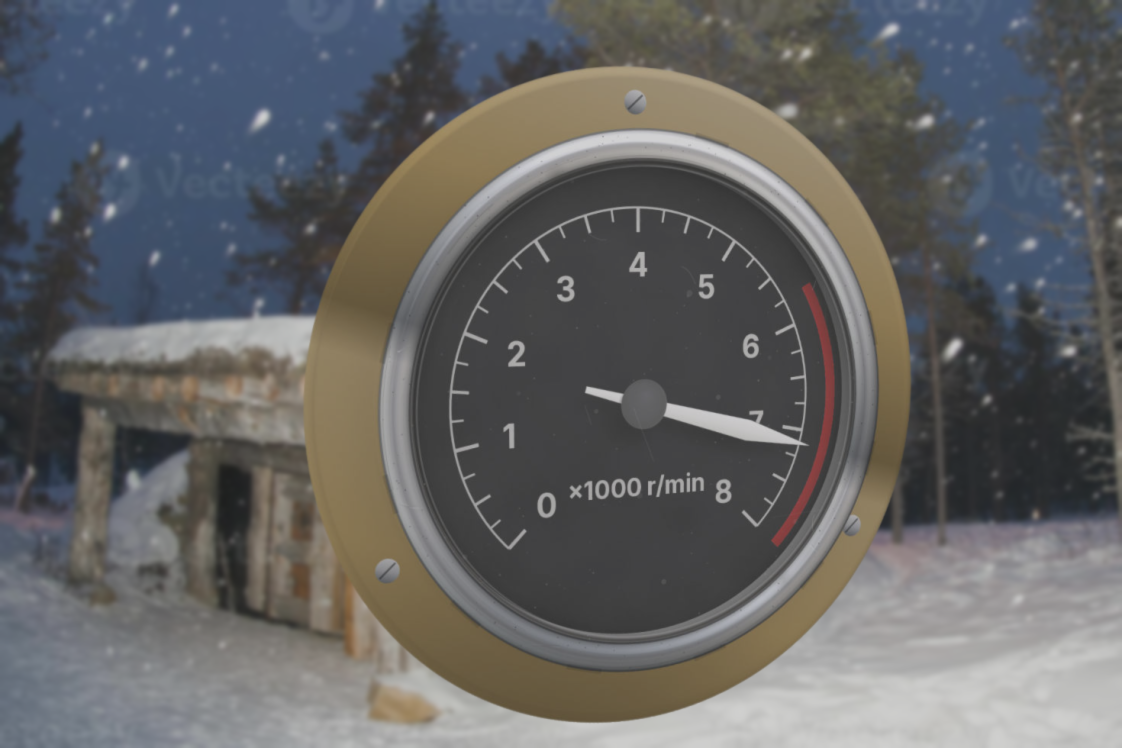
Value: 7125,rpm
